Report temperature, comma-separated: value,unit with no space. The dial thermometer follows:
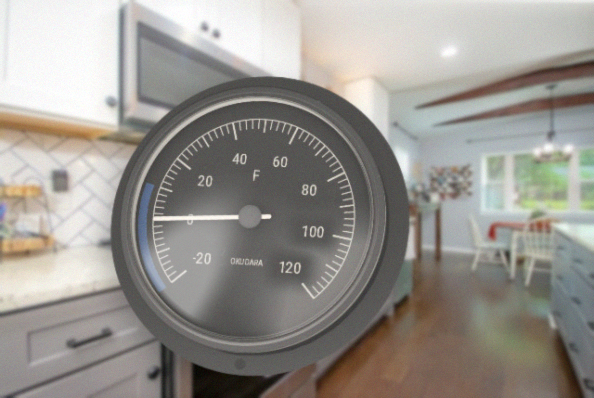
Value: 0,°F
